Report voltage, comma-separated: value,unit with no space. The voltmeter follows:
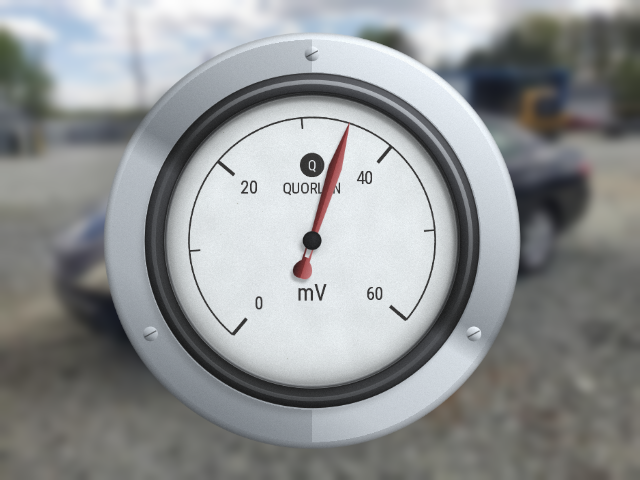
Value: 35,mV
